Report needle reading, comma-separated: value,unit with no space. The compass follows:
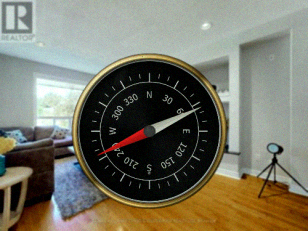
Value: 245,°
